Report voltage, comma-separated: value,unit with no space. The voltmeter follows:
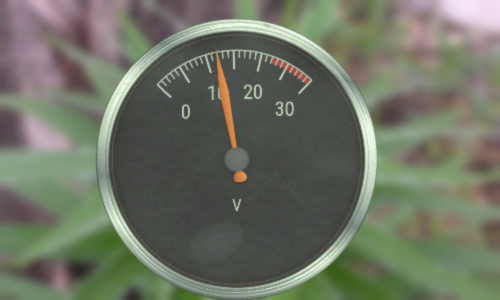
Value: 12,V
